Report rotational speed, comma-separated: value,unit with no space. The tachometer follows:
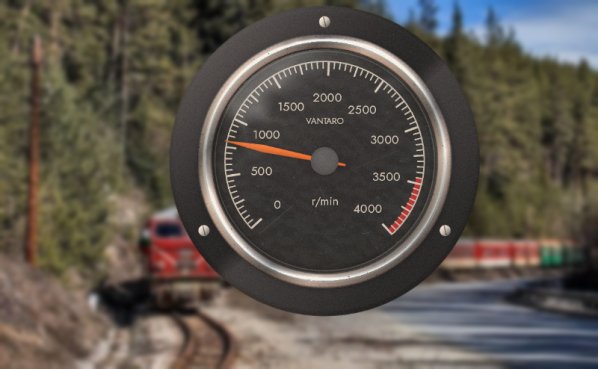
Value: 800,rpm
